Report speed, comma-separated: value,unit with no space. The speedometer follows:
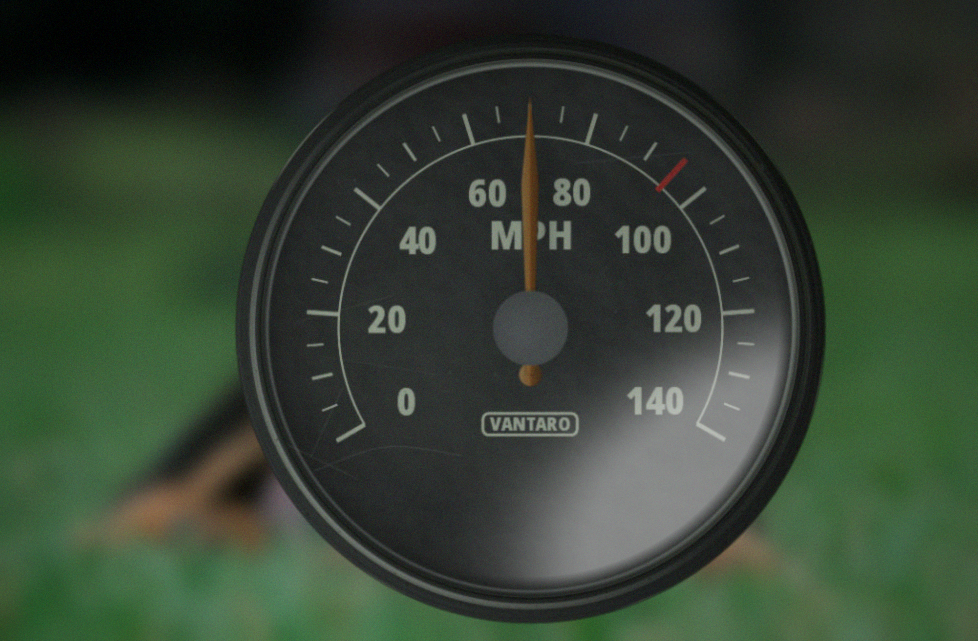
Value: 70,mph
